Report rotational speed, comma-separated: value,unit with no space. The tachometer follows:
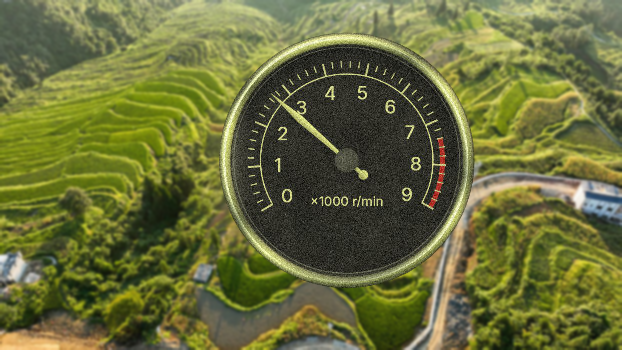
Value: 2700,rpm
